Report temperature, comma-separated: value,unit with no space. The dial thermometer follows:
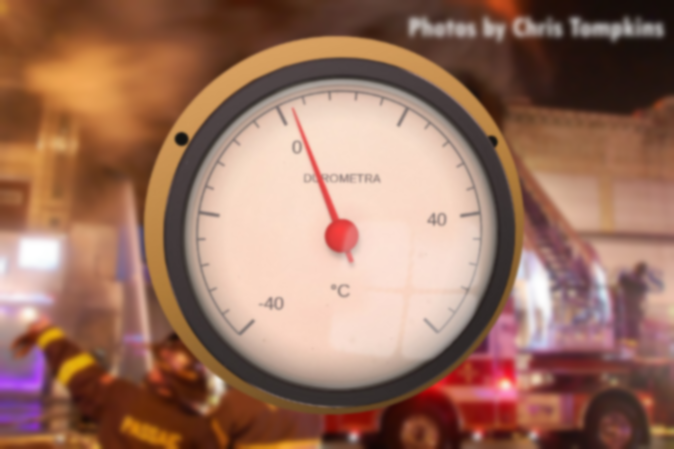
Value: 2,°C
